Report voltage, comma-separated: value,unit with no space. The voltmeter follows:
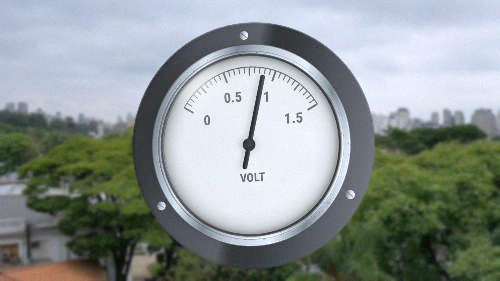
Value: 0.9,V
